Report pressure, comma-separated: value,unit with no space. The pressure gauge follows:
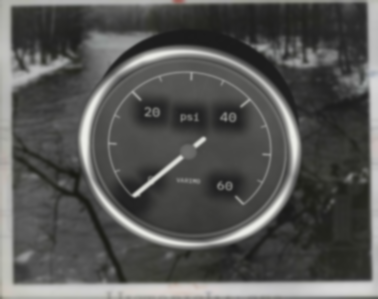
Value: 0,psi
